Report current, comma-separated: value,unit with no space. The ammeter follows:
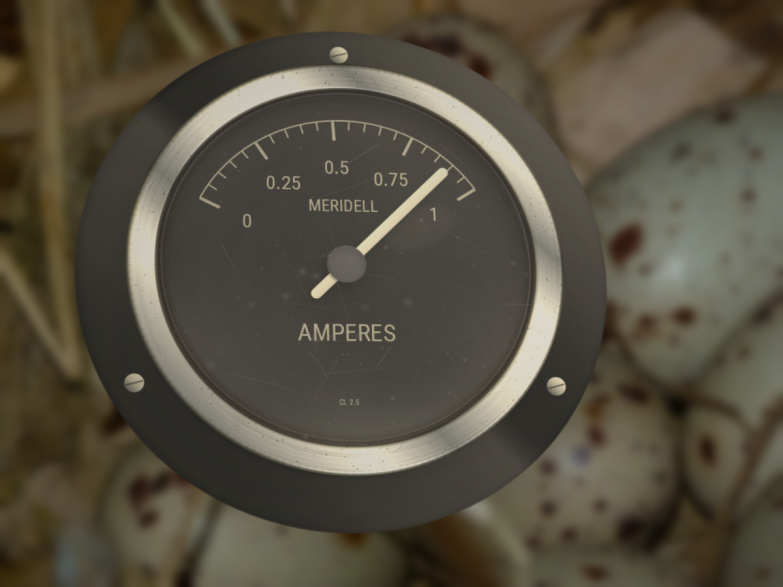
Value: 0.9,A
